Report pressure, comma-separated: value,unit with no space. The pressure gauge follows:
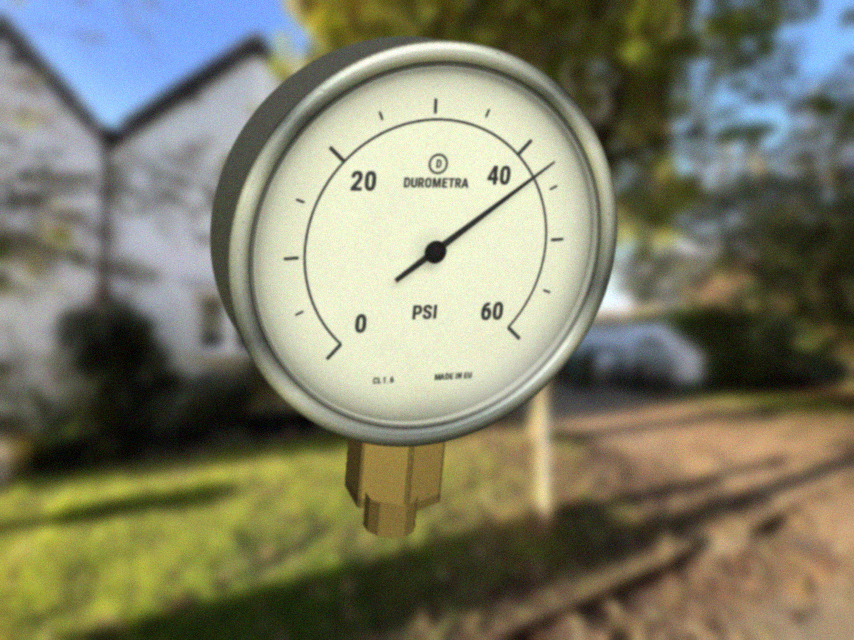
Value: 42.5,psi
